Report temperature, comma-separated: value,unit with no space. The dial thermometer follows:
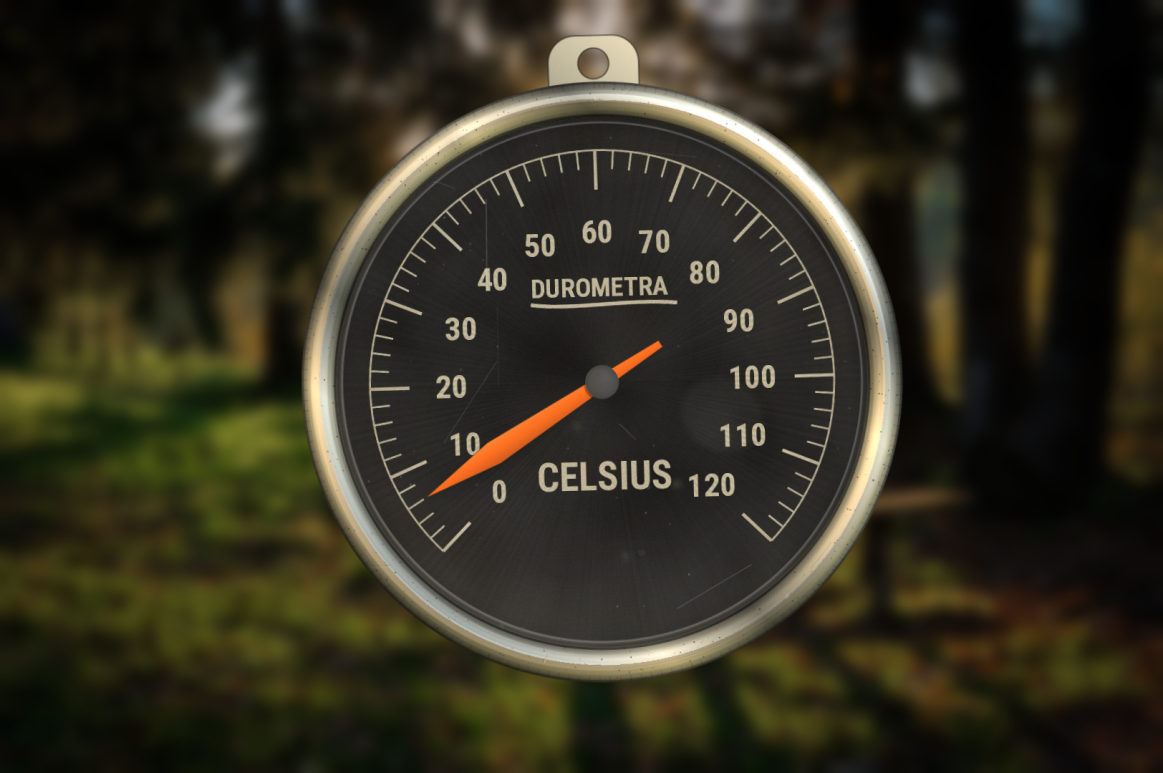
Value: 6,°C
